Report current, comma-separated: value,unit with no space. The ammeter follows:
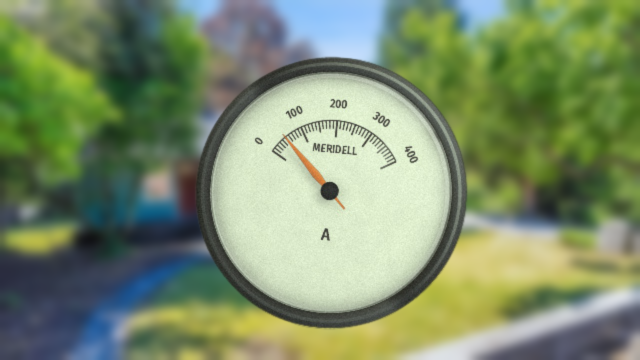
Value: 50,A
